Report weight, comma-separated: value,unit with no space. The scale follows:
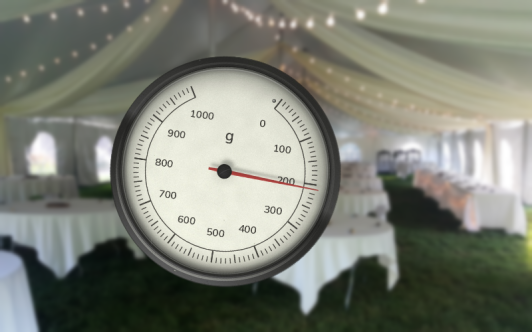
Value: 210,g
